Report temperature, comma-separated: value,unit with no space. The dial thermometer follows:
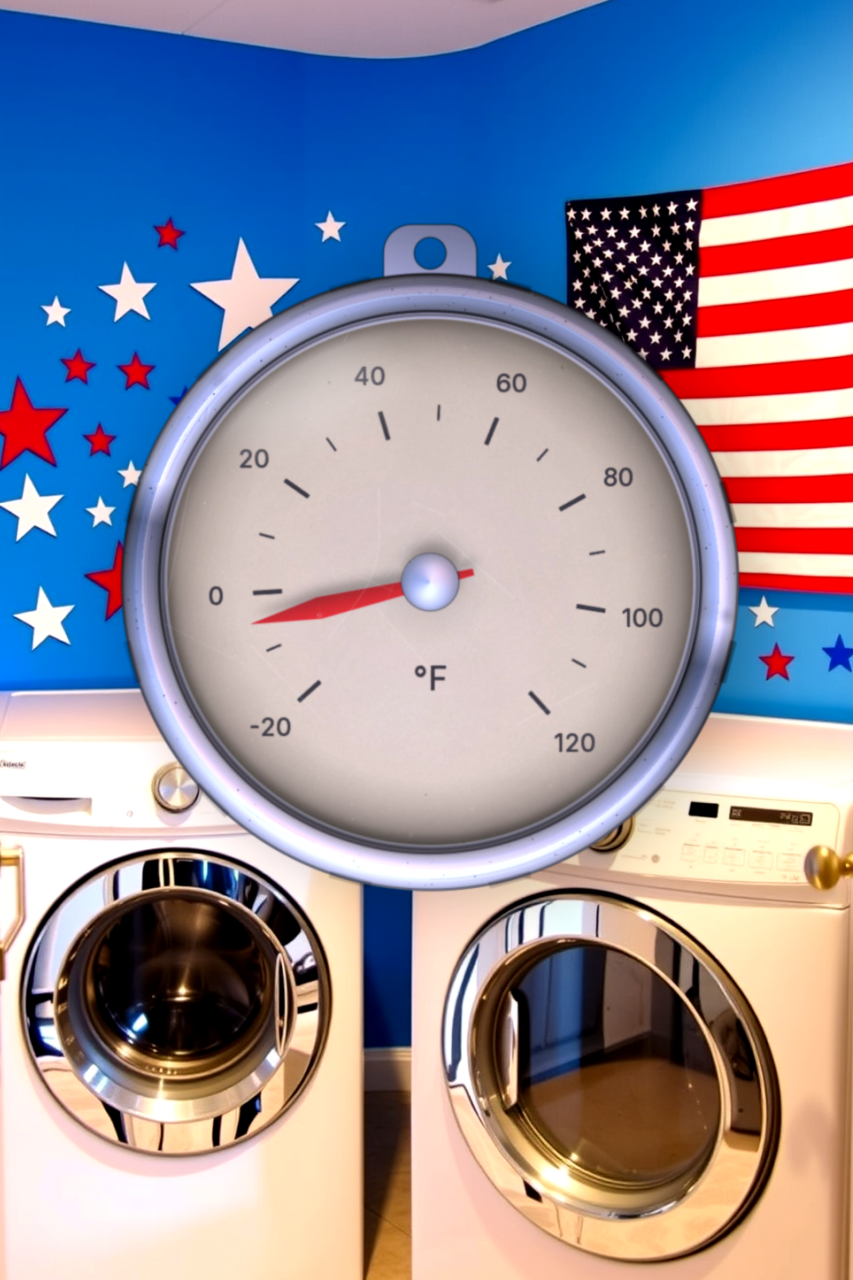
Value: -5,°F
